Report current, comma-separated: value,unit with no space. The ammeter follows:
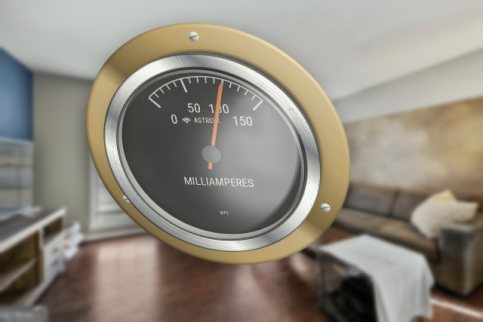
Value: 100,mA
